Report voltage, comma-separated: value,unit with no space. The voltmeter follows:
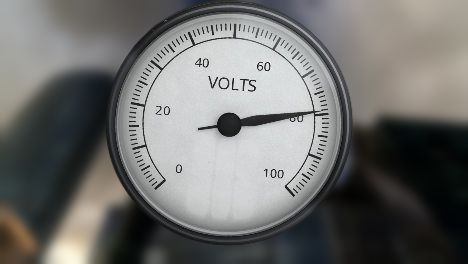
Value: 79,V
